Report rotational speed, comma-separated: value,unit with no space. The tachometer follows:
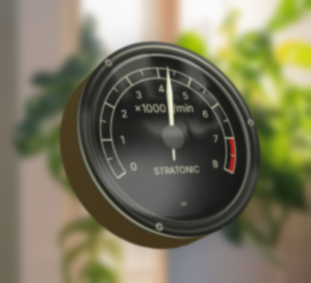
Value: 4250,rpm
